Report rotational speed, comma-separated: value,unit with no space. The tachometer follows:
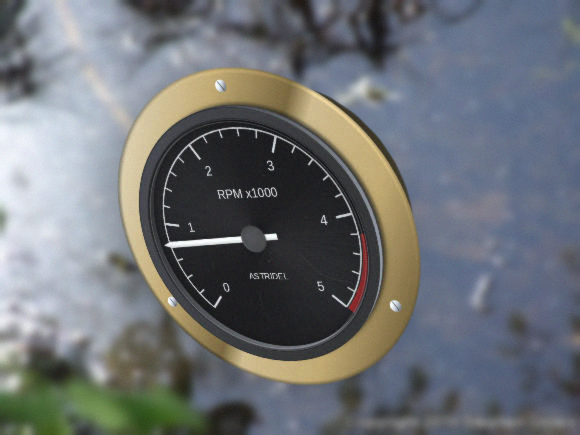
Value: 800,rpm
